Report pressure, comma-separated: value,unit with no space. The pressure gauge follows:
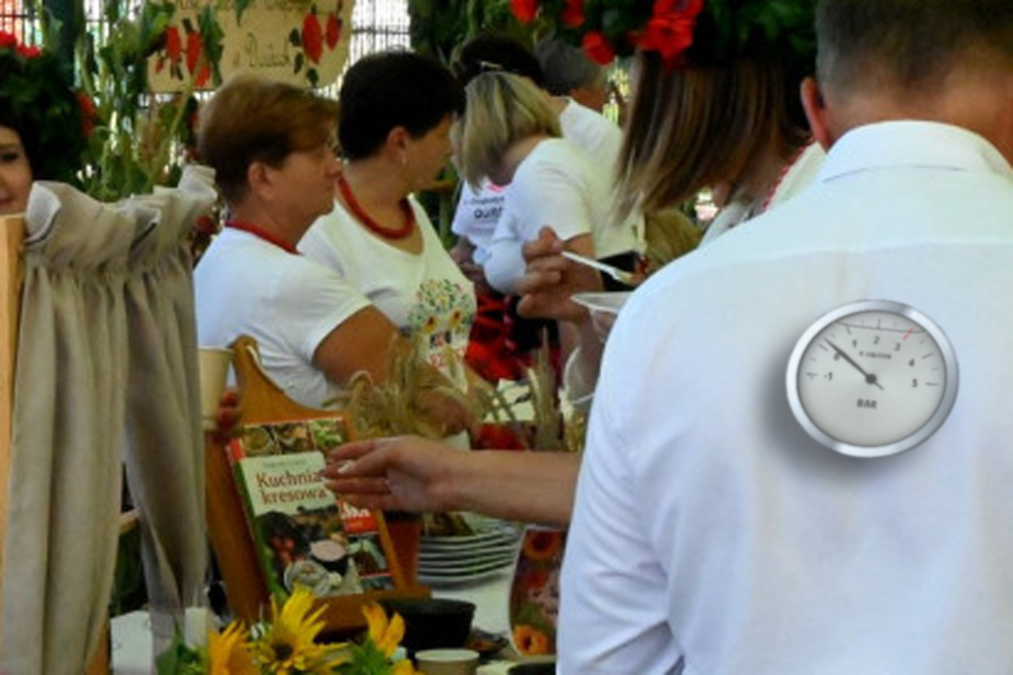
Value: 0.25,bar
